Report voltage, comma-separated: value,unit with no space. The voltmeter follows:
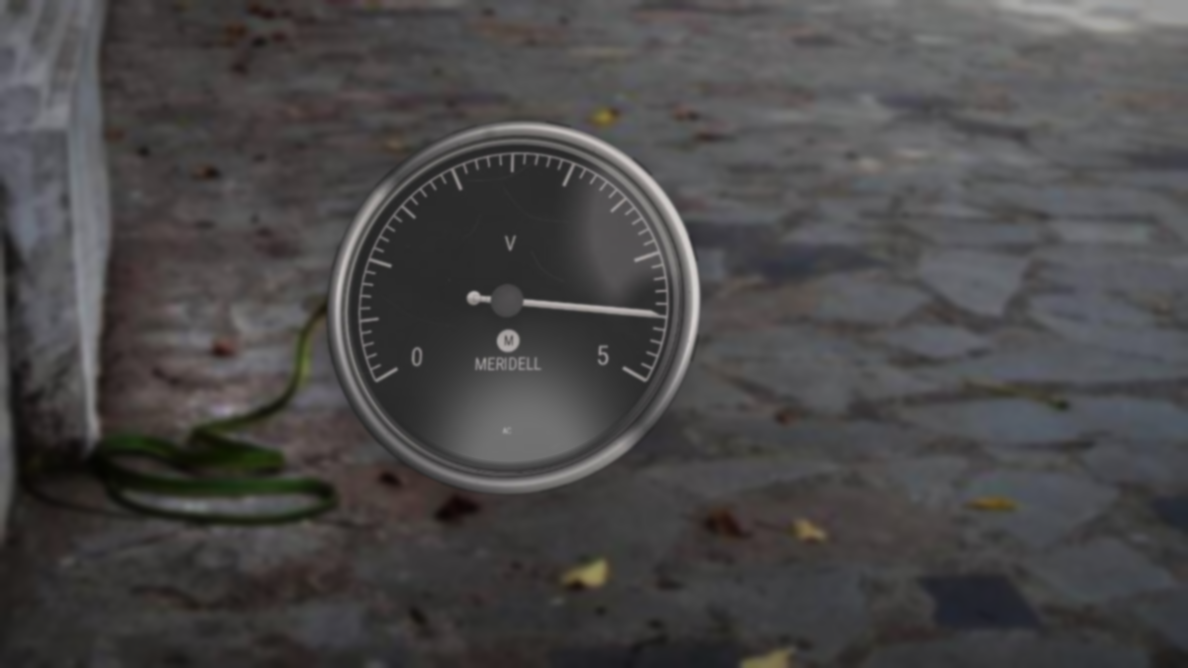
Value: 4.5,V
